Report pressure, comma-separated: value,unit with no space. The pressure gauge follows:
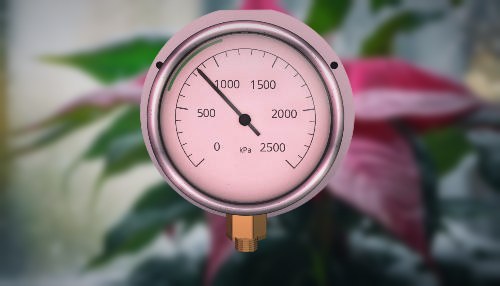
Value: 850,kPa
